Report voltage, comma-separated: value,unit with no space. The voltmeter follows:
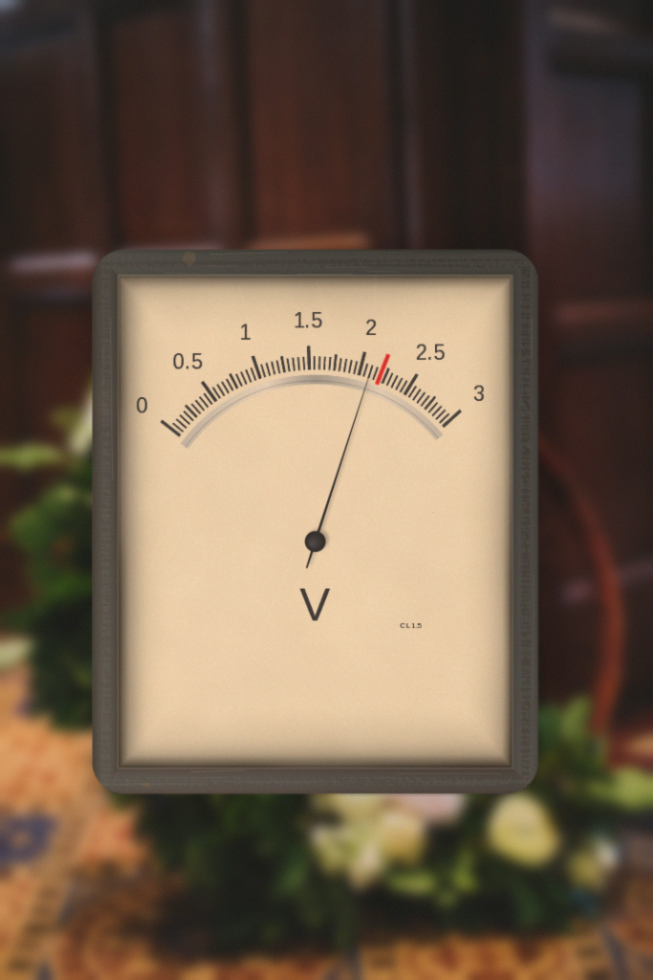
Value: 2.1,V
